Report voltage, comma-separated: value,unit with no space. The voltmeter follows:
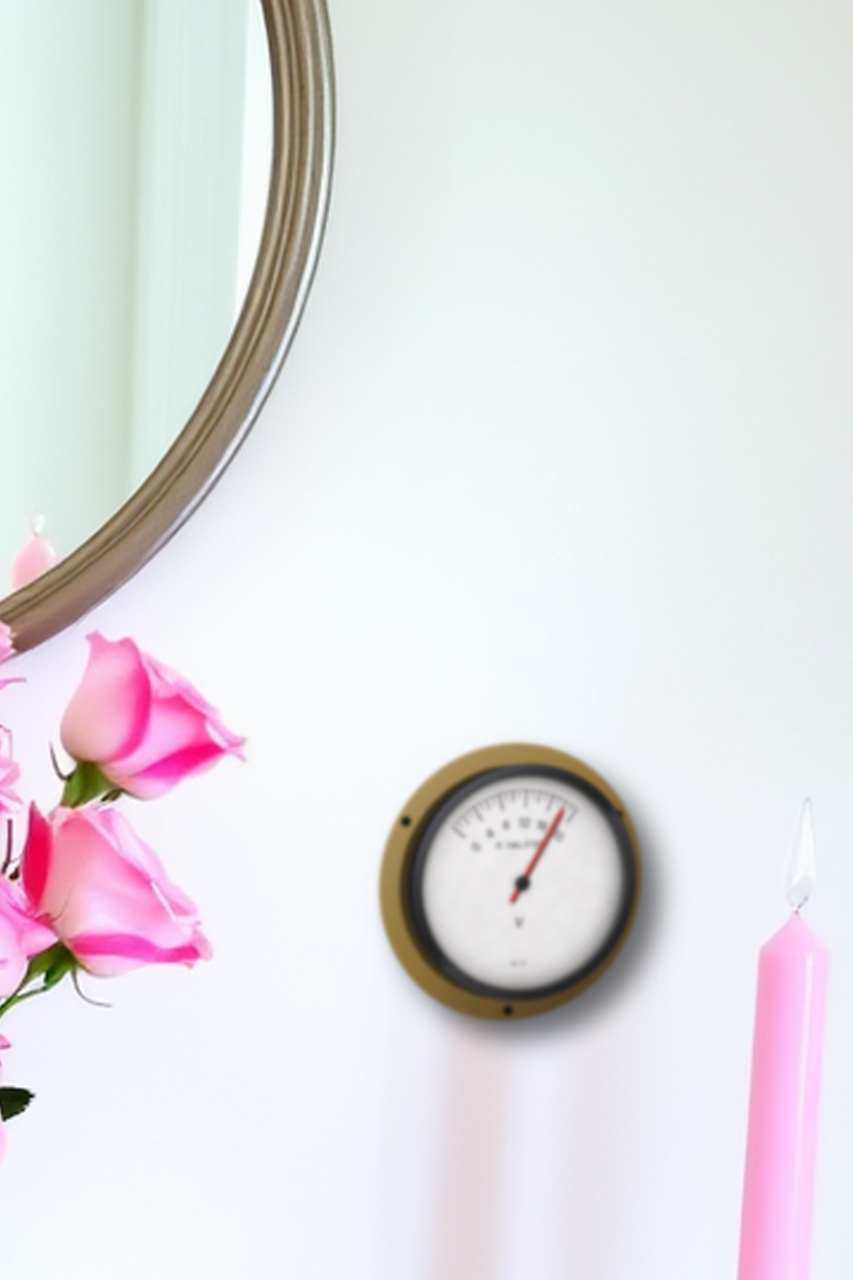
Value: 18,V
